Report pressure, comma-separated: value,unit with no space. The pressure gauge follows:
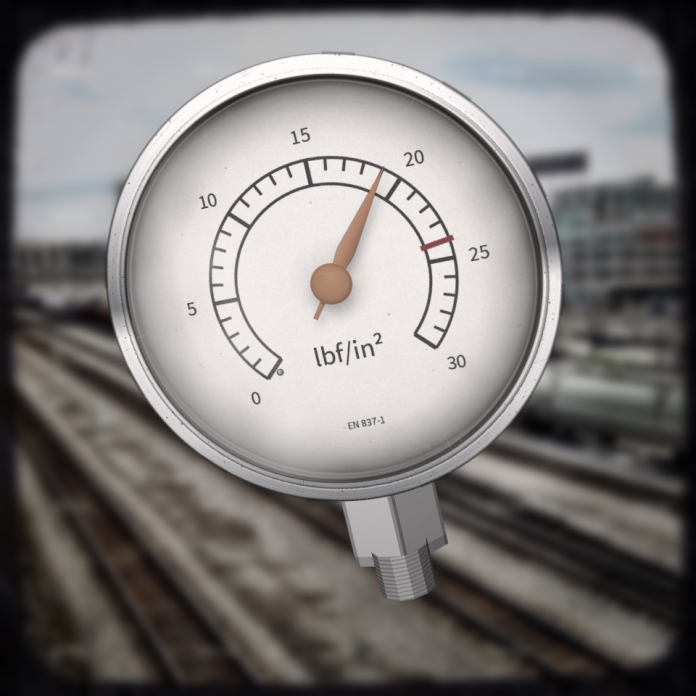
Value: 19,psi
